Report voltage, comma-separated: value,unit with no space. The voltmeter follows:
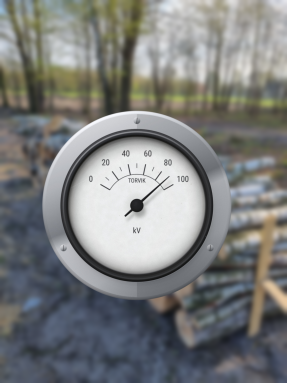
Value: 90,kV
